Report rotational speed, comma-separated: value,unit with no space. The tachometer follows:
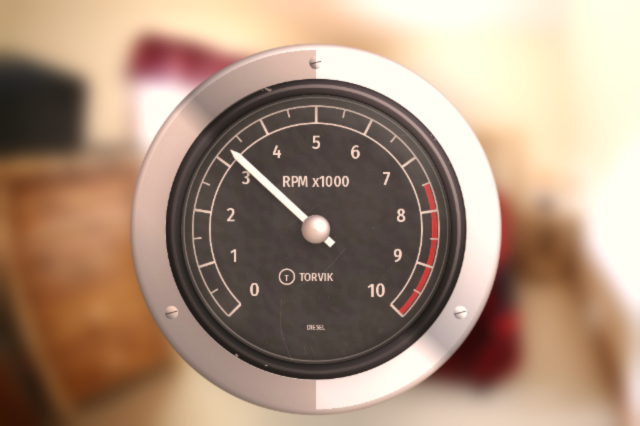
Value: 3250,rpm
